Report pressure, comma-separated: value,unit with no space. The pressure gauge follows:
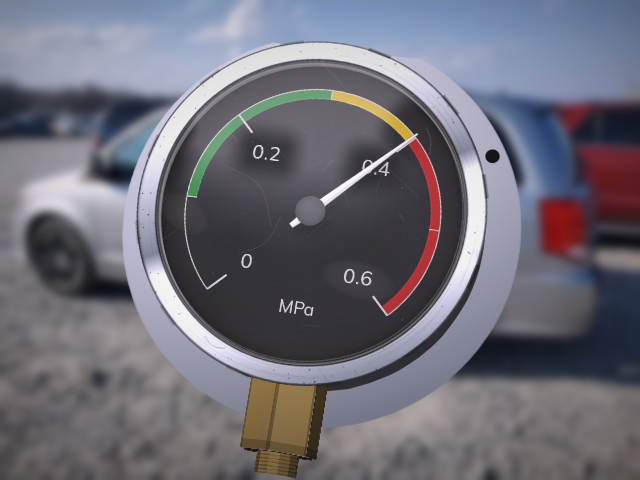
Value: 0.4,MPa
